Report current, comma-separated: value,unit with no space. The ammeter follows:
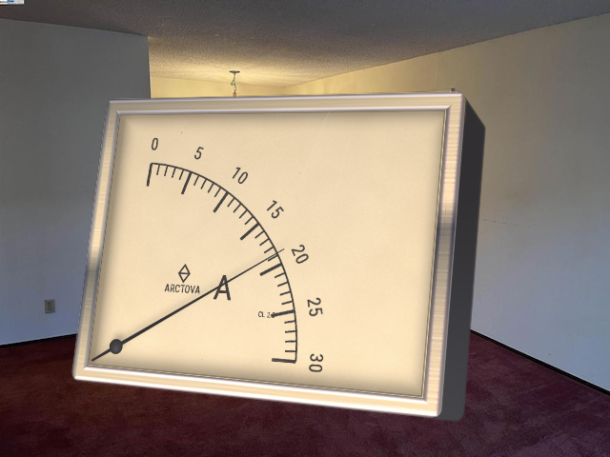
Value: 19,A
